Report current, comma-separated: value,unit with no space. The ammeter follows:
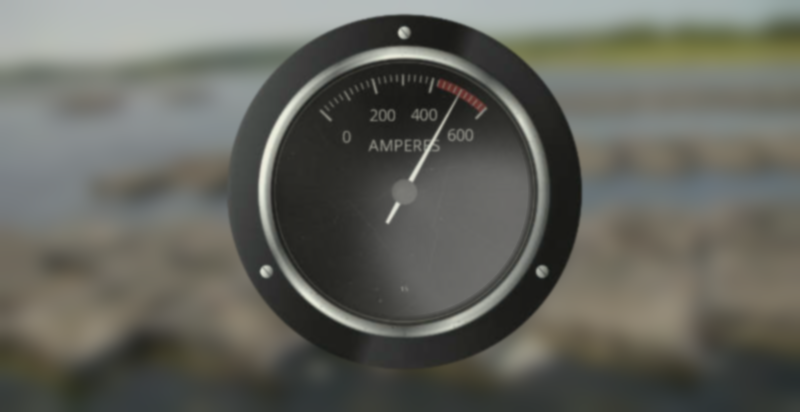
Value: 500,A
